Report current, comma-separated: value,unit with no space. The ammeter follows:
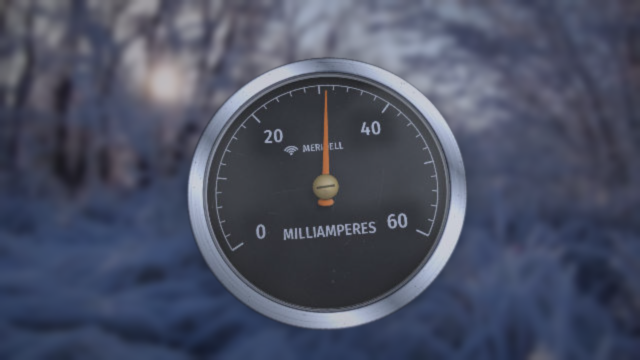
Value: 31,mA
